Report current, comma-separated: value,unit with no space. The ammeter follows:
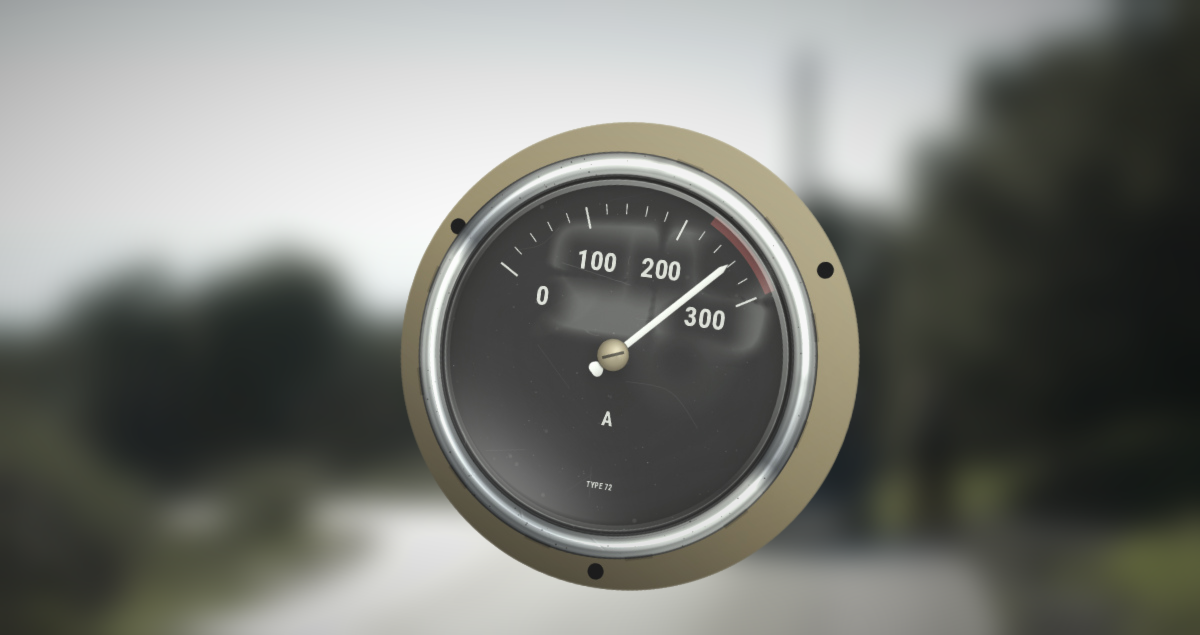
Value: 260,A
